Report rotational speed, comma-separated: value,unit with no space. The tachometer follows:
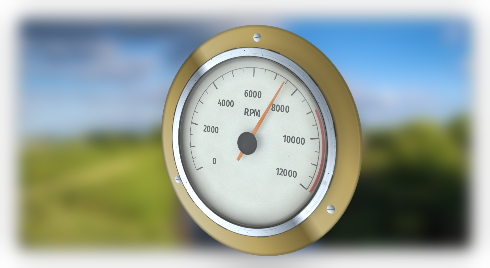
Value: 7500,rpm
